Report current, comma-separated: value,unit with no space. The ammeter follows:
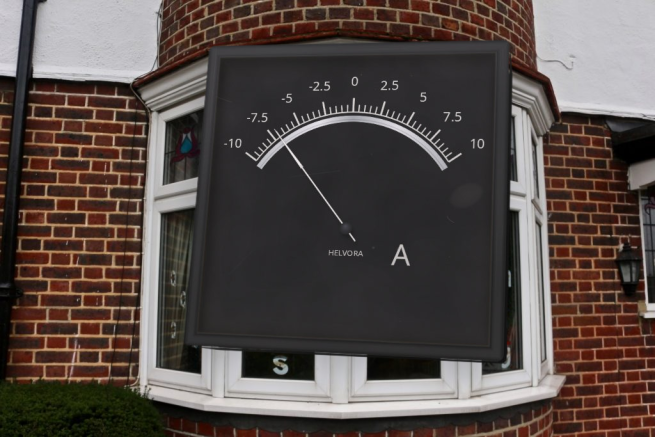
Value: -7,A
